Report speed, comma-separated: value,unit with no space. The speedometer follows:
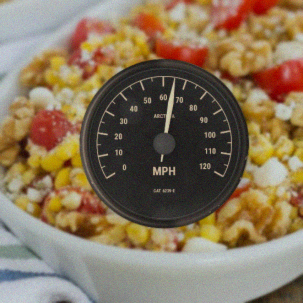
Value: 65,mph
